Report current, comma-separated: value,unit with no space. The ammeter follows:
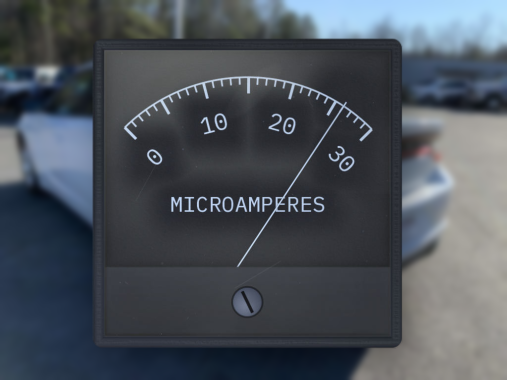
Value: 26,µA
